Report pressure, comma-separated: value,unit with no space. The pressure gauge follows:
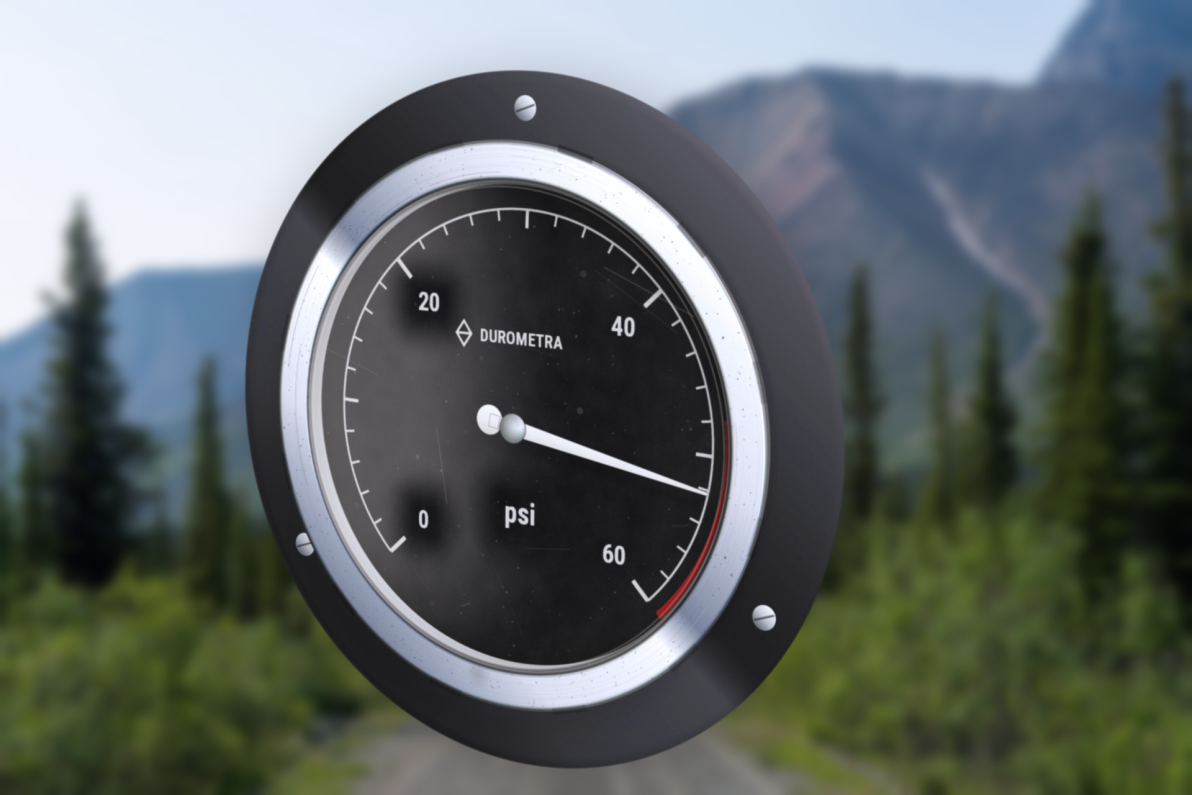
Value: 52,psi
